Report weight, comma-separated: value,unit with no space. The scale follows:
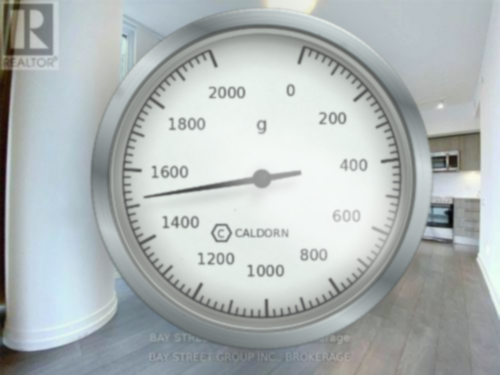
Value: 1520,g
